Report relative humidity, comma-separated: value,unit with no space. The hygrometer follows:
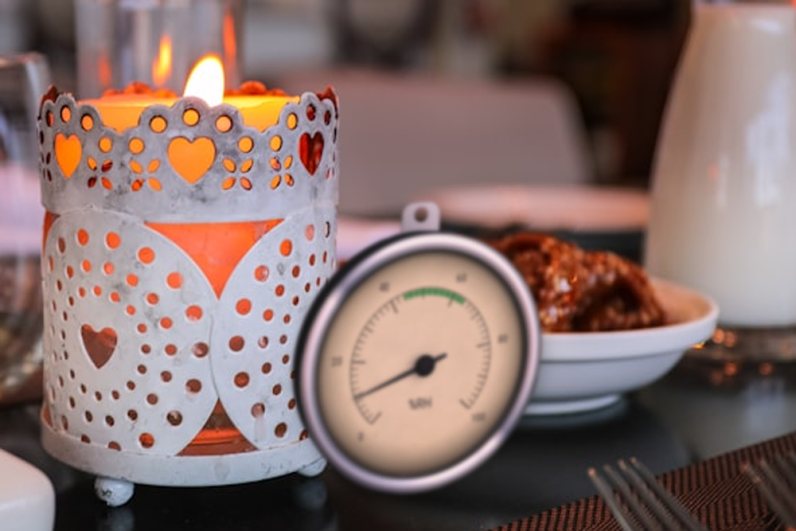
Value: 10,%
